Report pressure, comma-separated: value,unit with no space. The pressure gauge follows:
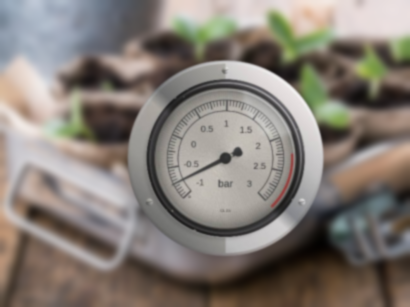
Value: -0.75,bar
